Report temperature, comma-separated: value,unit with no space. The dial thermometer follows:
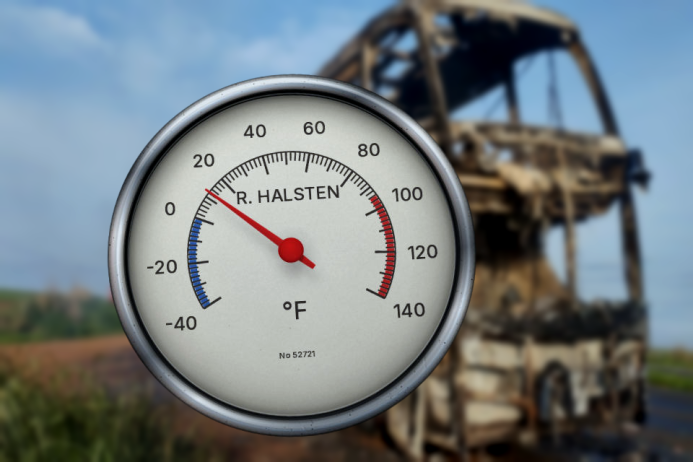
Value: 12,°F
